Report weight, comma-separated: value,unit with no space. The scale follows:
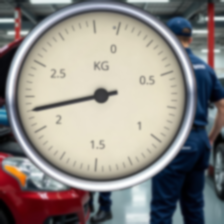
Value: 2.15,kg
